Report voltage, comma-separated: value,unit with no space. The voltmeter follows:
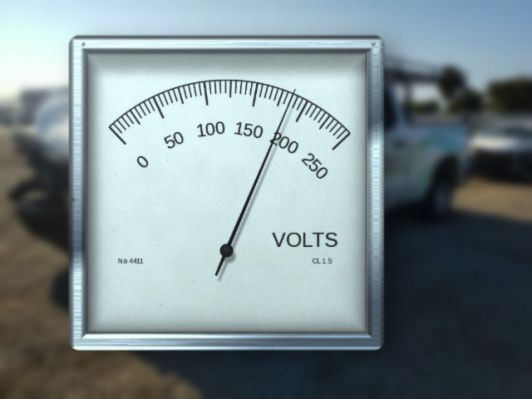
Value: 185,V
